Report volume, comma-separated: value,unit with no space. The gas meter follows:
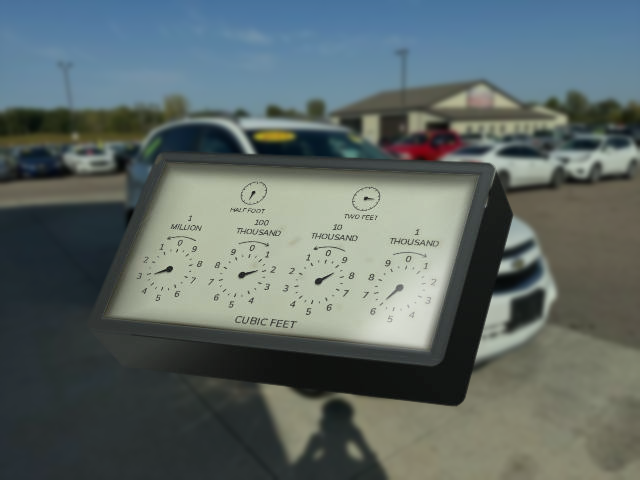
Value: 318600,ft³
